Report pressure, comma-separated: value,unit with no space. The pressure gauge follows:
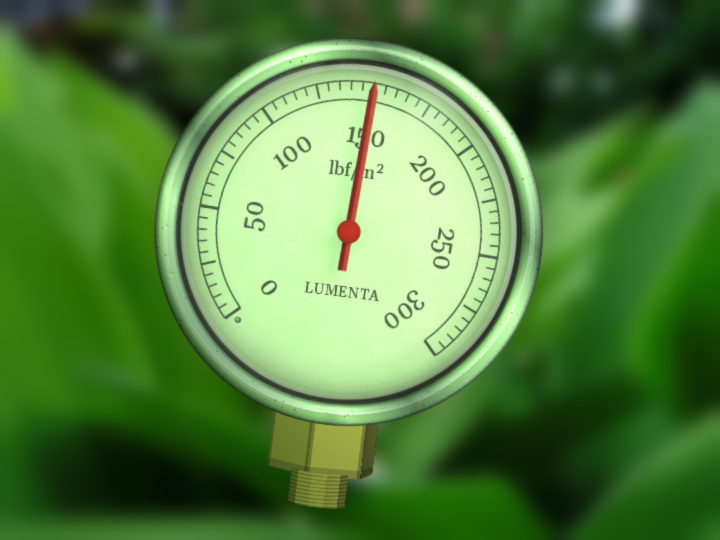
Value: 150,psi
